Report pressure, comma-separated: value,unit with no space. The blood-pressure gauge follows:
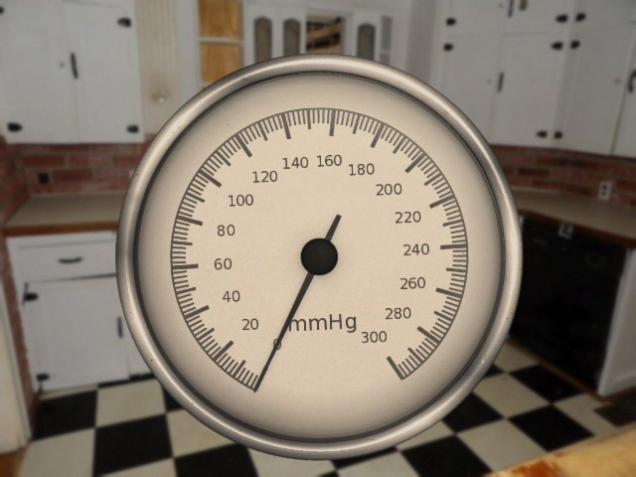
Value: 0,mmHg
